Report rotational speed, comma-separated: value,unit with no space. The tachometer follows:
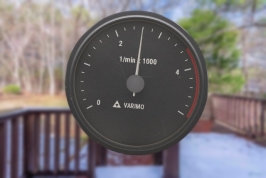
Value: 2600,rpm
